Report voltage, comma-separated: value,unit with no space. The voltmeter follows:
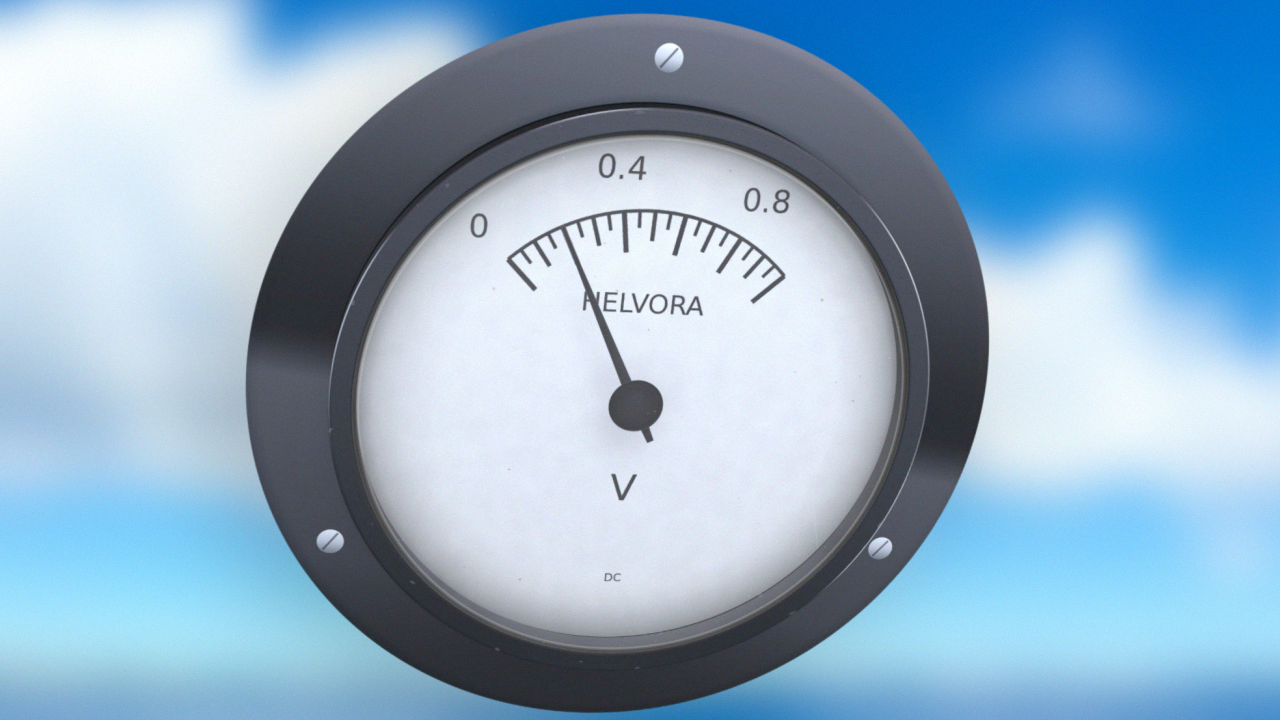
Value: 0.2,V
